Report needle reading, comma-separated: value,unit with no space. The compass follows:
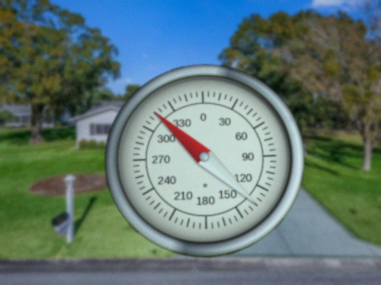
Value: 315,°
